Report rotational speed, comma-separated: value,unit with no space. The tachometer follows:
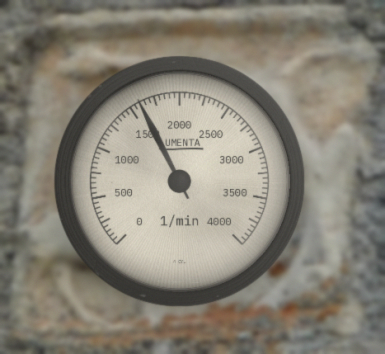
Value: 1600,rpm
